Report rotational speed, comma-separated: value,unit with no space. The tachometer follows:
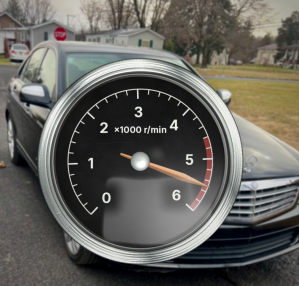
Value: 5500,rpm
